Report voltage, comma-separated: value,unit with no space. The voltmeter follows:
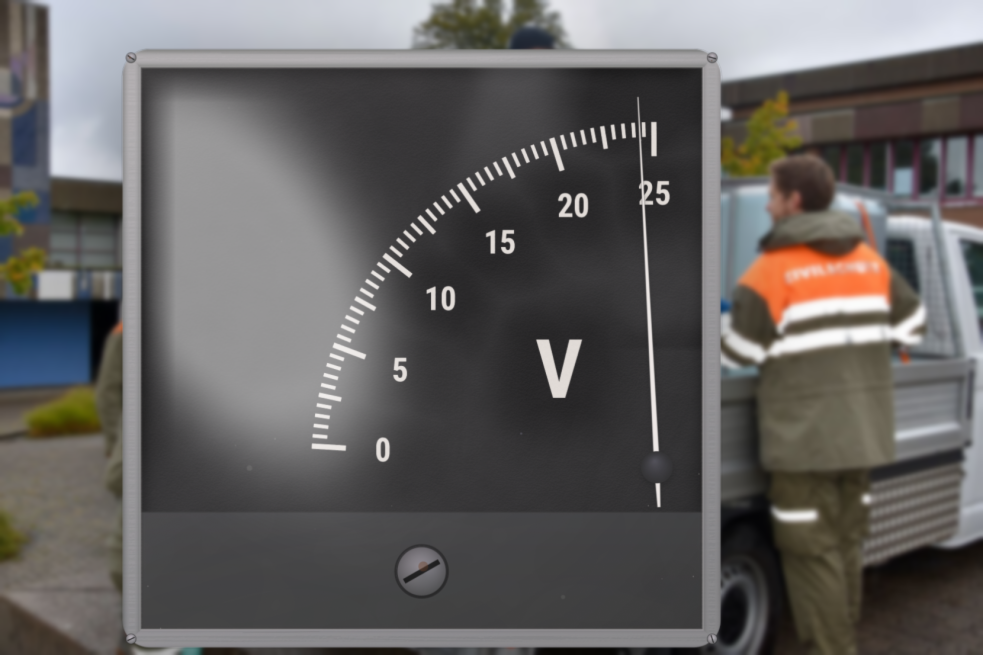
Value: 24.25,V
